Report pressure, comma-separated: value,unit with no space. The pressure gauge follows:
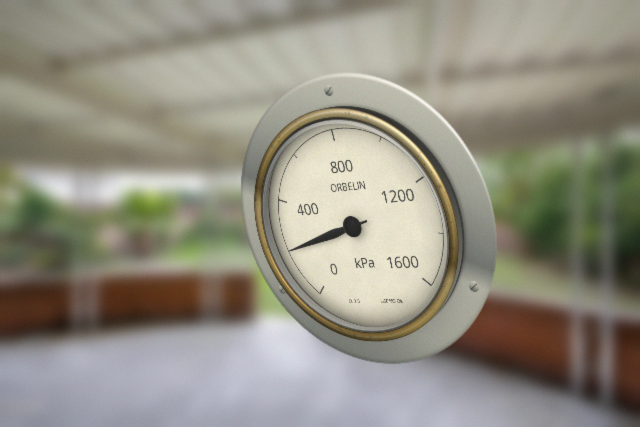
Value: 200,kPa
